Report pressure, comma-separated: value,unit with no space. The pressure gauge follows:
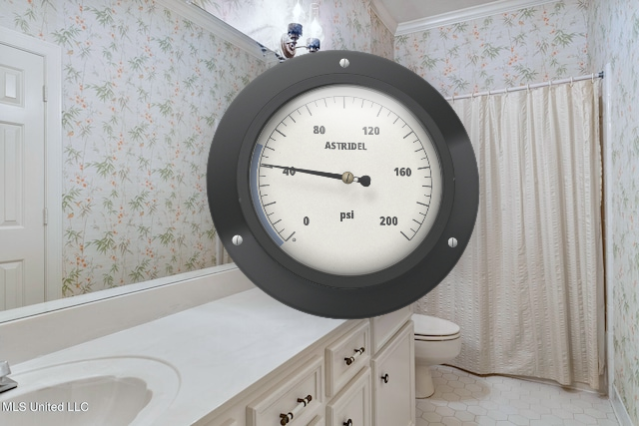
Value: 40,psi
